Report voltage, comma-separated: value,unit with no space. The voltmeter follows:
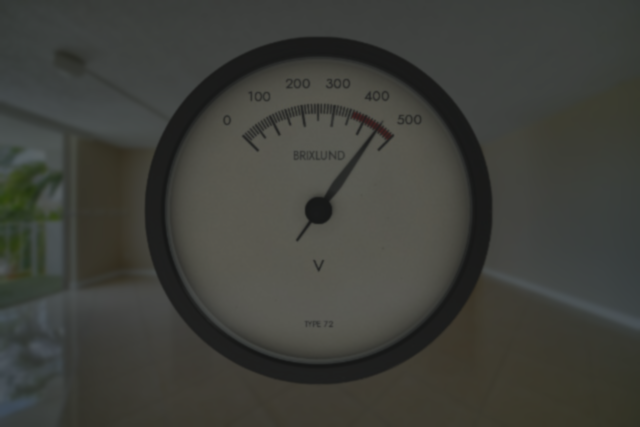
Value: 450,V
